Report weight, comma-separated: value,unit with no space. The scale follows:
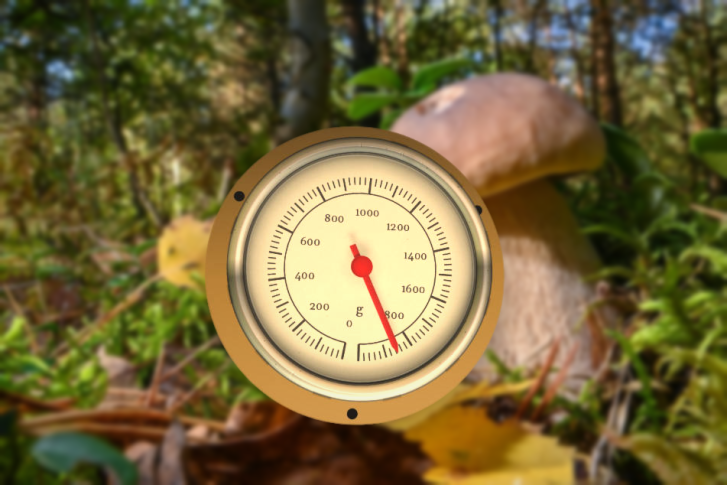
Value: 1860,g
